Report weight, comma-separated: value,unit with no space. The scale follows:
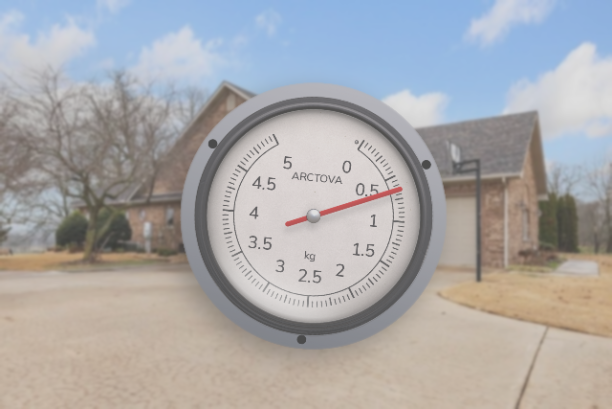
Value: 0.65,kg
